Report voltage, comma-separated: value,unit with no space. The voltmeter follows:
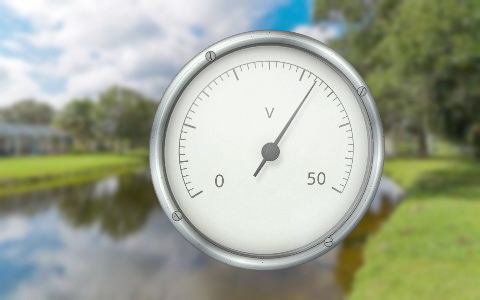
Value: 32,V
